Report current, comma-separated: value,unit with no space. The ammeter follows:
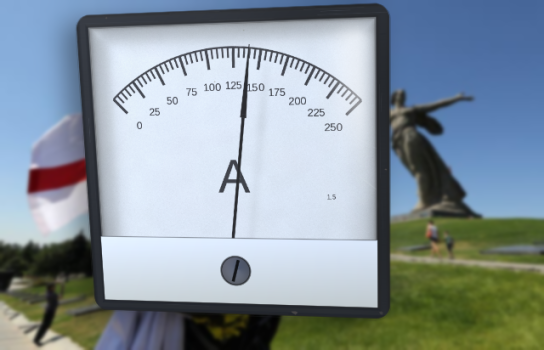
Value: 140,A
